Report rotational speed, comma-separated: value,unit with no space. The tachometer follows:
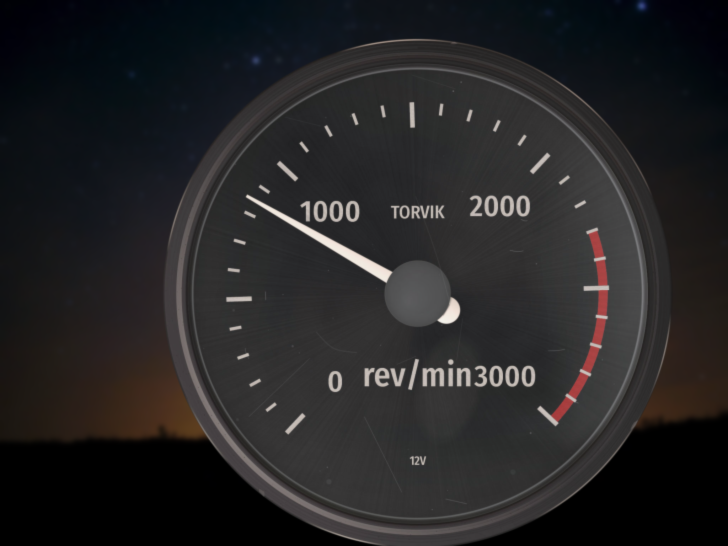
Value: 850,rpm
